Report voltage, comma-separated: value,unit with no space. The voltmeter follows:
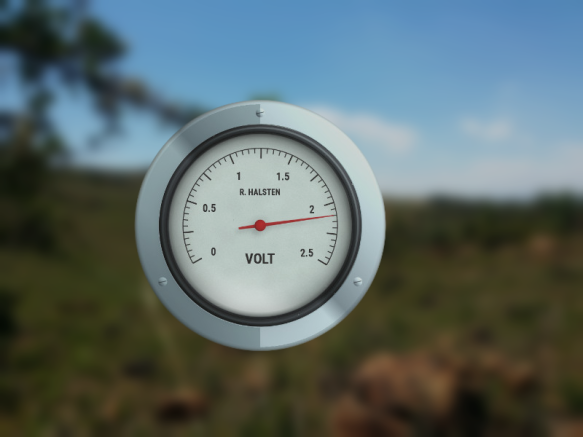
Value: 2.1,V
